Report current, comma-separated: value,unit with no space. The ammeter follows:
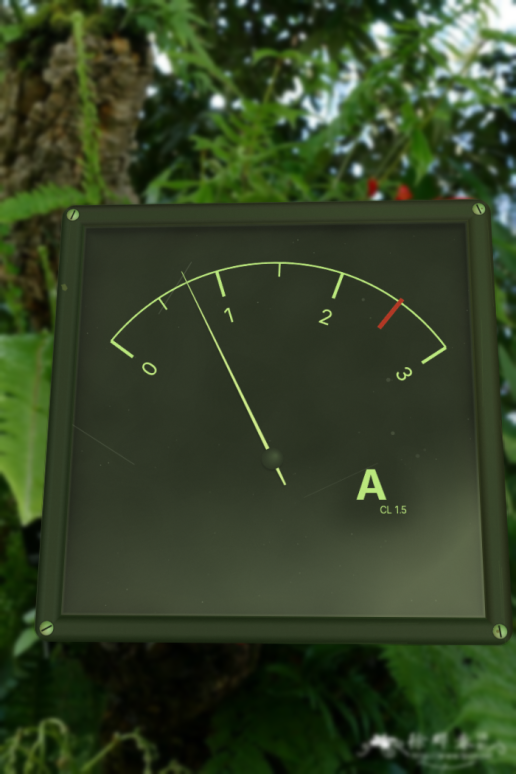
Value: 0.75,A
